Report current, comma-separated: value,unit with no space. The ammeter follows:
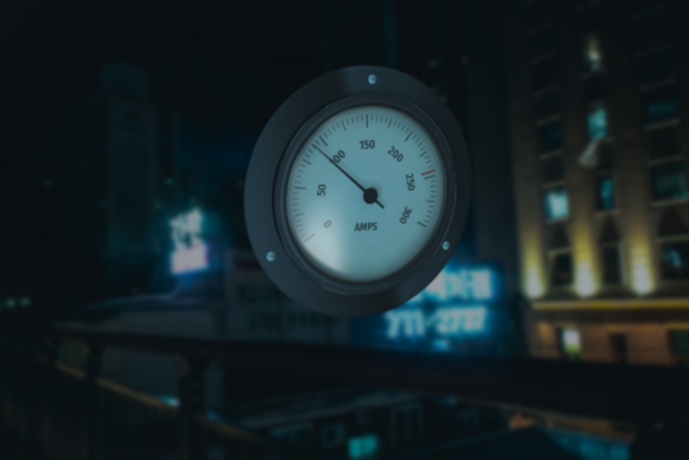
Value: 90,A
